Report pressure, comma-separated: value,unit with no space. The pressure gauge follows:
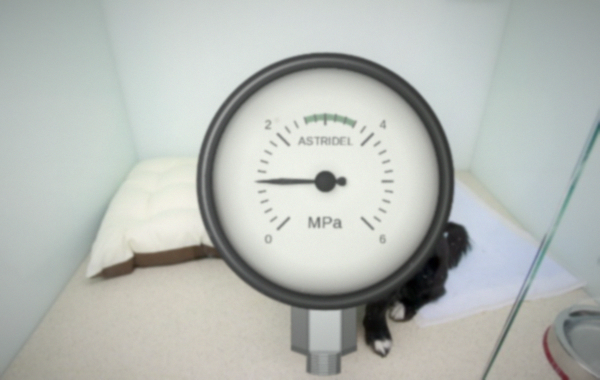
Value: 1,MPa
